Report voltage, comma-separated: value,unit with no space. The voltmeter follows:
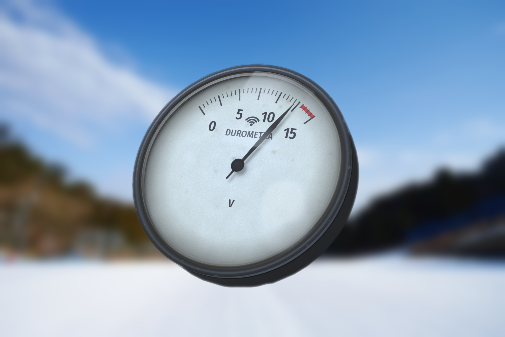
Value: 12.5,V
